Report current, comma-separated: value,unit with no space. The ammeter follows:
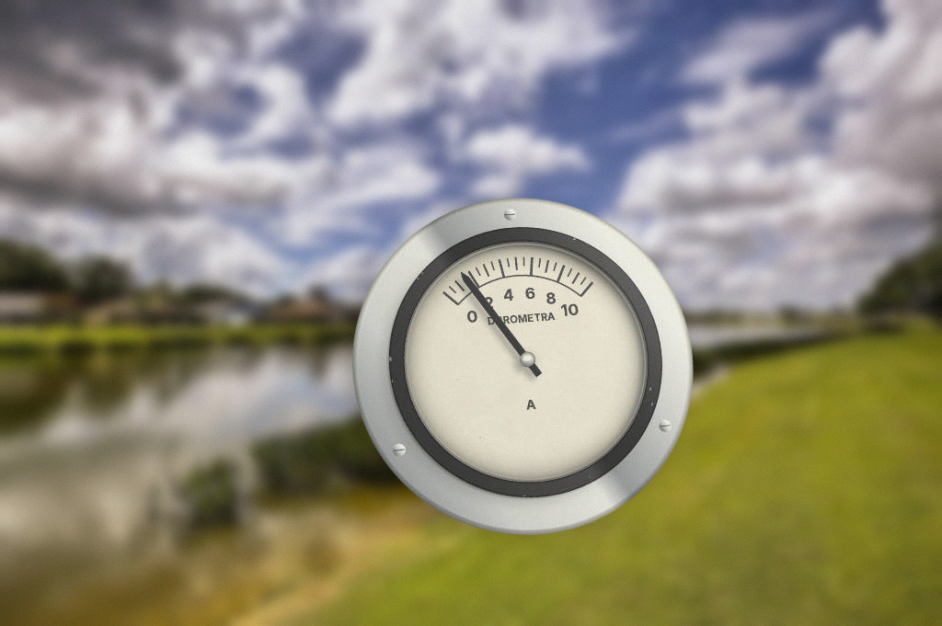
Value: 1.5,A
